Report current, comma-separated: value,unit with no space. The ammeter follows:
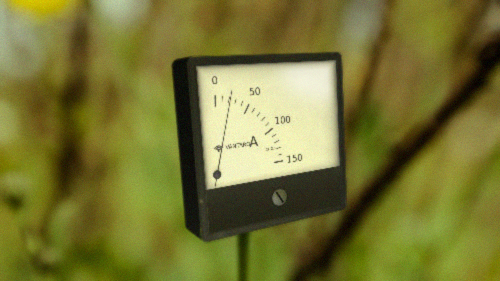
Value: 20,A
